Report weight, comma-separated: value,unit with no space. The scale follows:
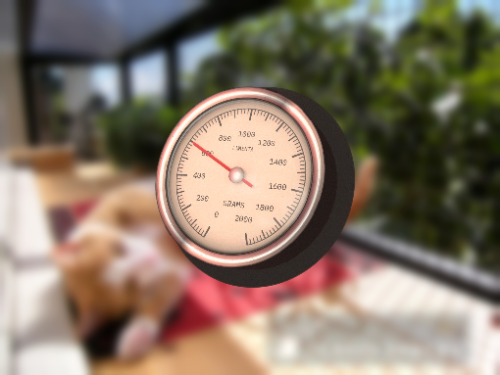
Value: 600,g
